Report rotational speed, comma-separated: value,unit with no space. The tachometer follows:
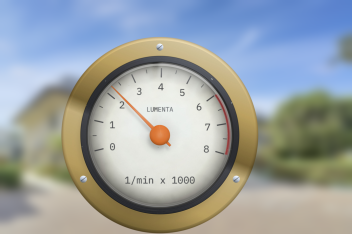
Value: 2250,rpm
